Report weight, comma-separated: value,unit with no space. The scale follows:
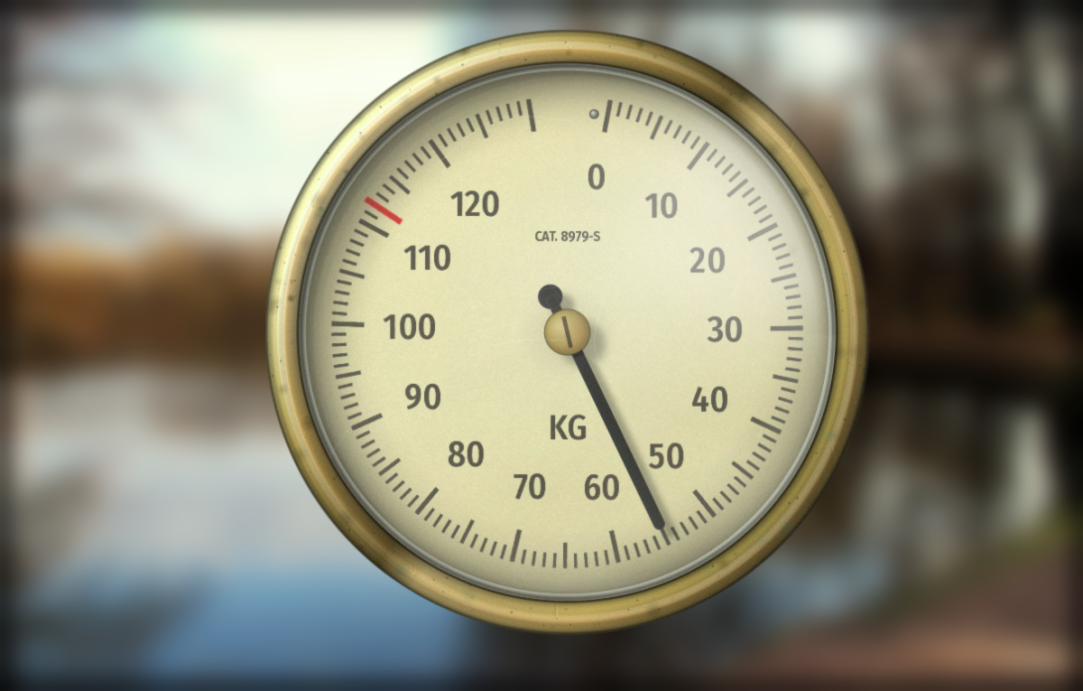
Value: 55,kg
